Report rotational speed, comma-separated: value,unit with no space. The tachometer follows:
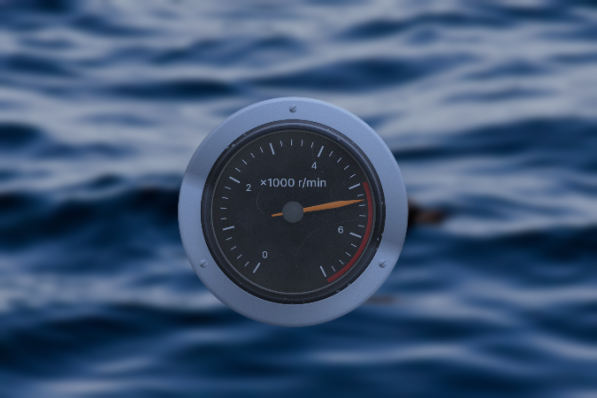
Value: 5300,rpm
